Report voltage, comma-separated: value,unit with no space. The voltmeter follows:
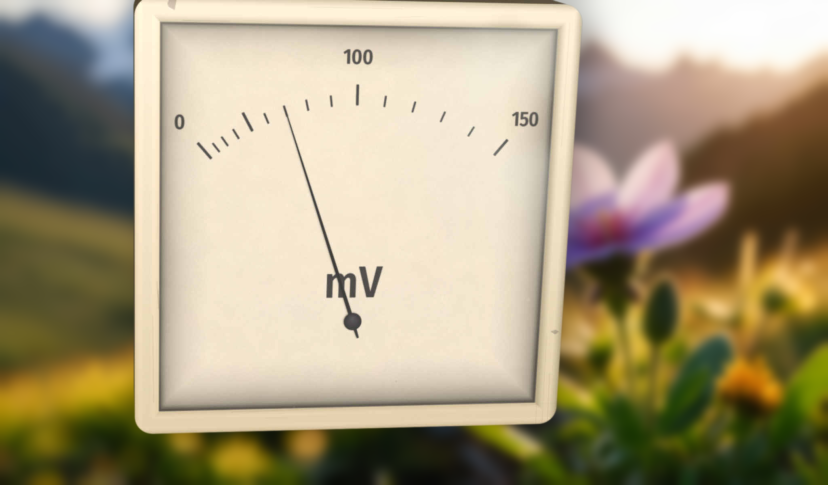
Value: 70,mV
